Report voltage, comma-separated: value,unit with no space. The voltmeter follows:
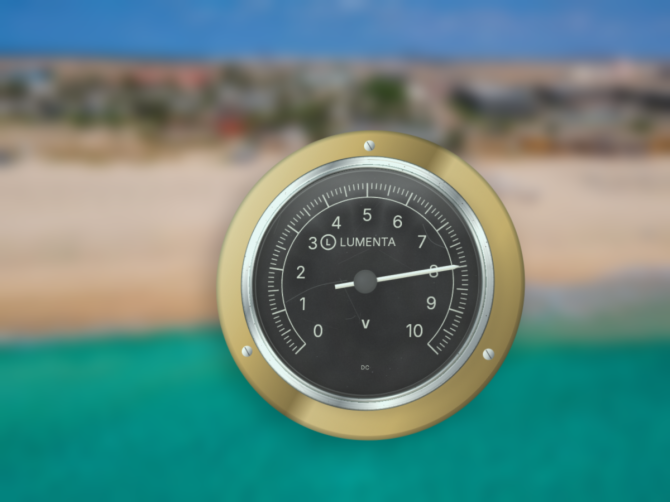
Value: 8,V
